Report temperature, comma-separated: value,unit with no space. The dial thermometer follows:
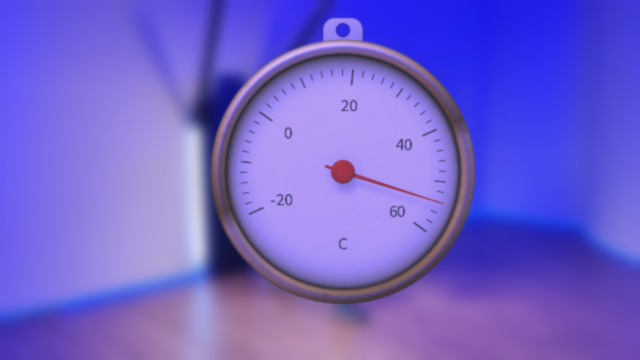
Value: 54,°C
